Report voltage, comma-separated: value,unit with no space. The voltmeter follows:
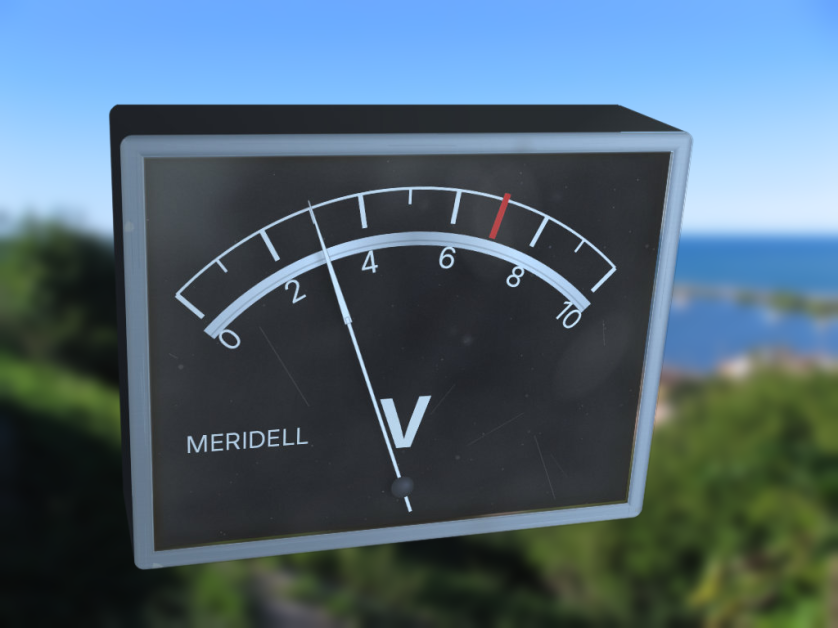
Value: 3,V
